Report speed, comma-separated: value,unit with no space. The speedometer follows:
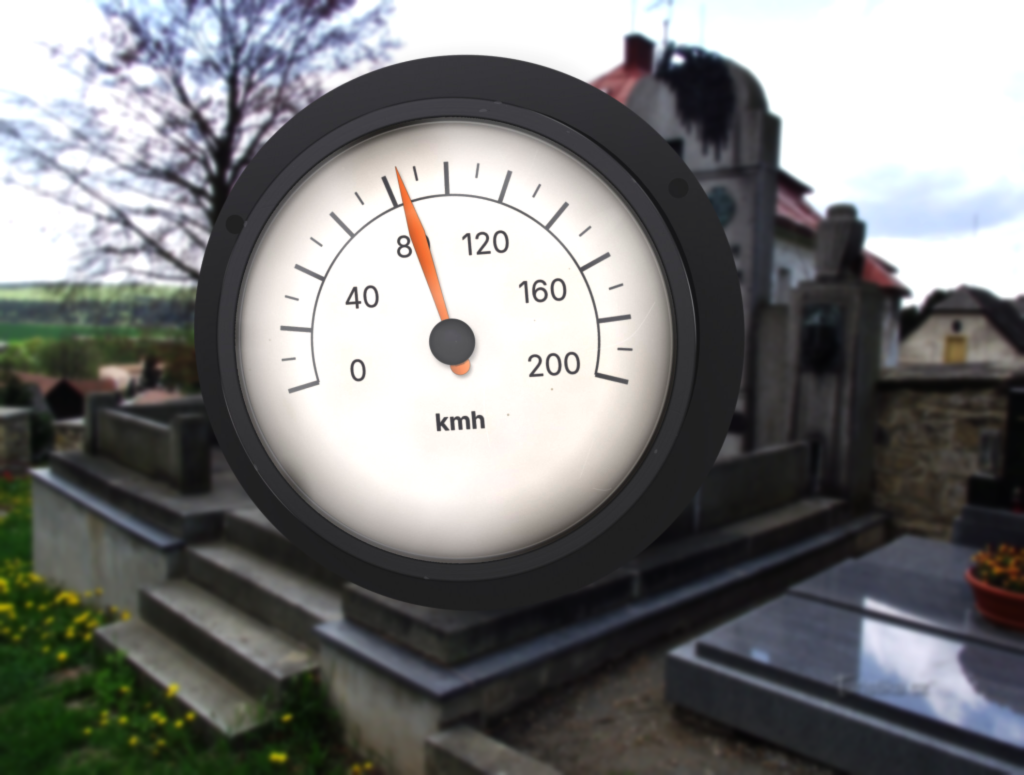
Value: 85,km/h
